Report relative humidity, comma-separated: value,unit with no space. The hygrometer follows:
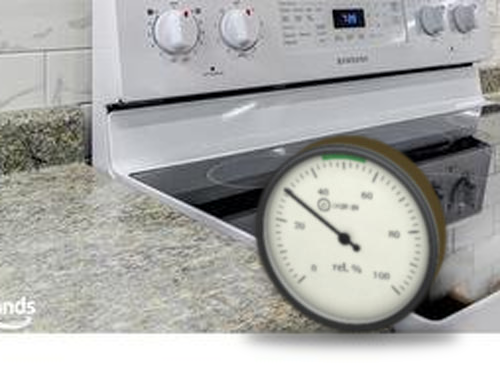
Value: 30,%
